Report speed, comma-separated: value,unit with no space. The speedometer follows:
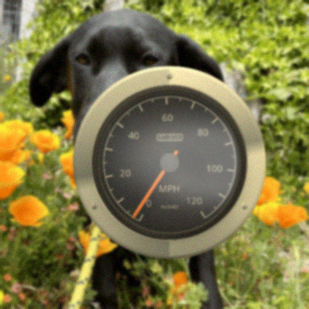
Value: 2.5,mph
